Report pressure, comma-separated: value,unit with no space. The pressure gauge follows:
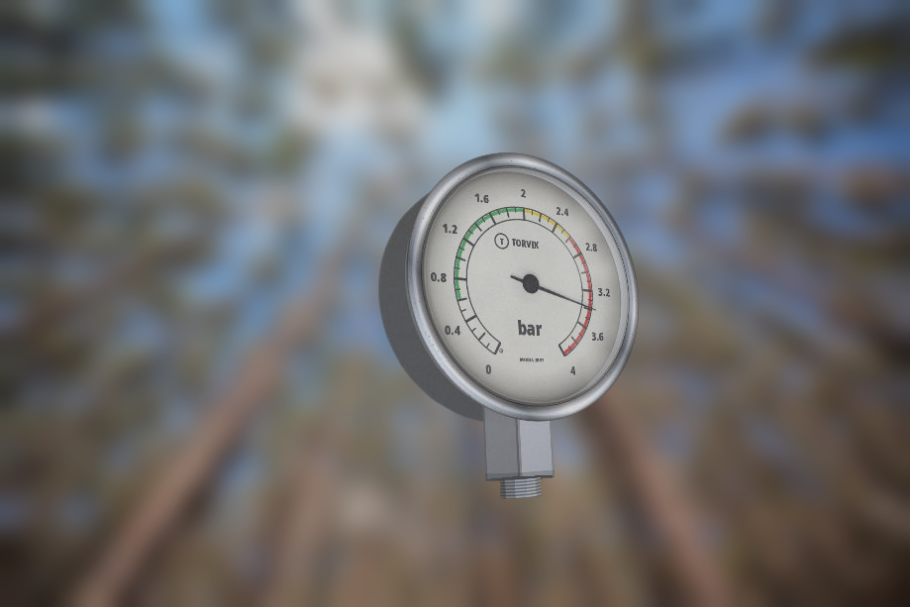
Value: 3.4,bar
